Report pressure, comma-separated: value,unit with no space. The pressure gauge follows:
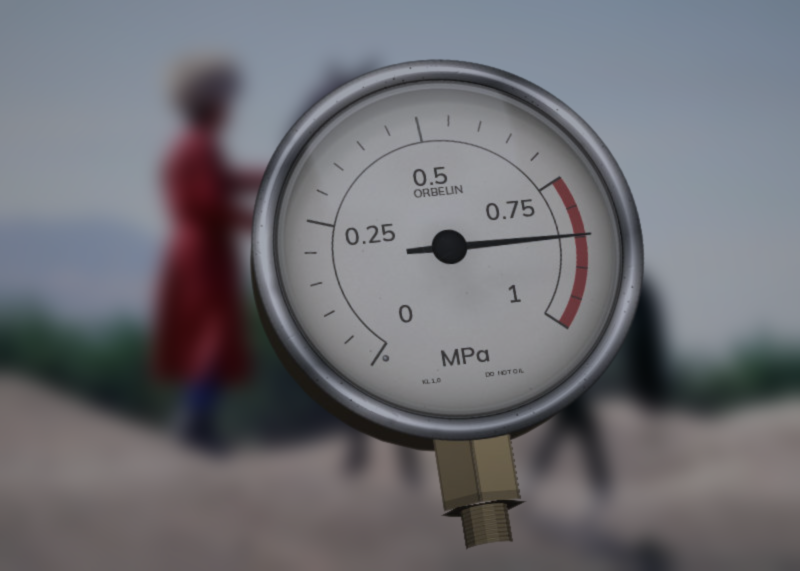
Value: 0.85,MPa
